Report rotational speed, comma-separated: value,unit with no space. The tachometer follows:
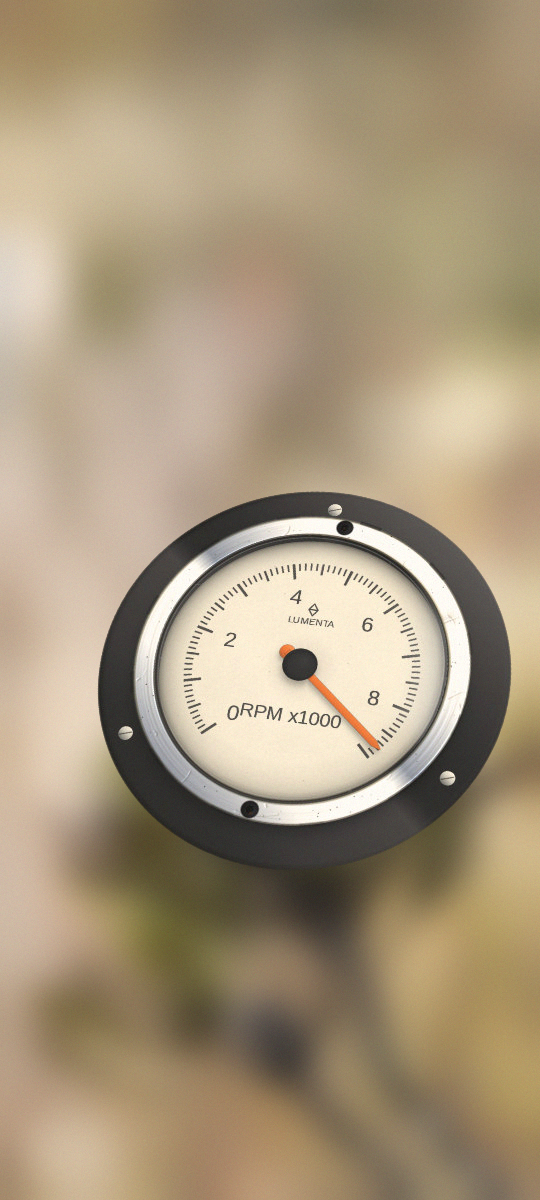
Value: 8800,rpm
